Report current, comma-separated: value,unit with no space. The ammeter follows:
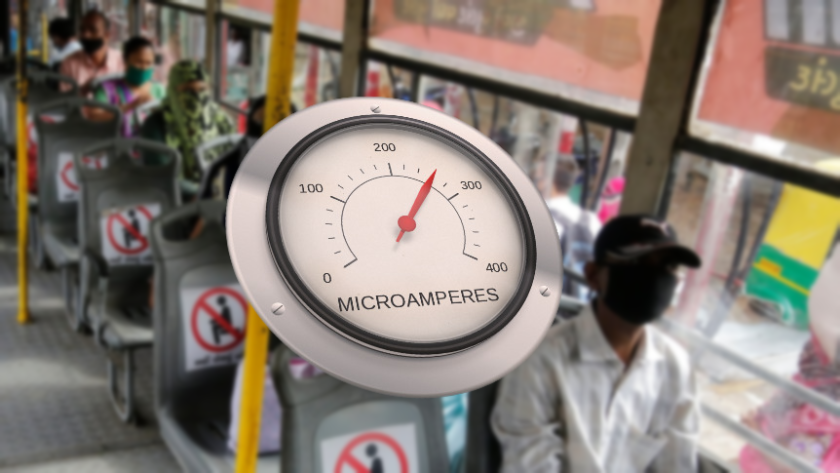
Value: 260,µA
